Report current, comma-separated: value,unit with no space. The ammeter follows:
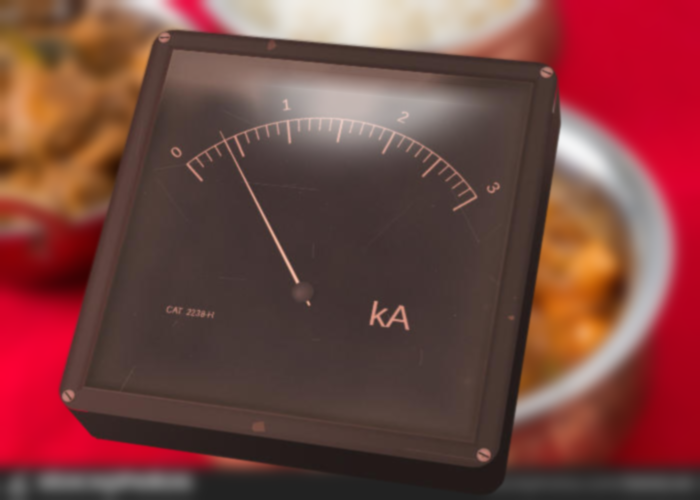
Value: 0.4,kA
